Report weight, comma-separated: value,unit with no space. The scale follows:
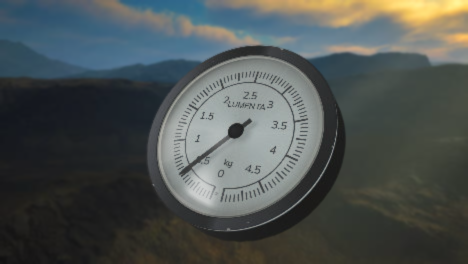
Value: 0.5,kg
